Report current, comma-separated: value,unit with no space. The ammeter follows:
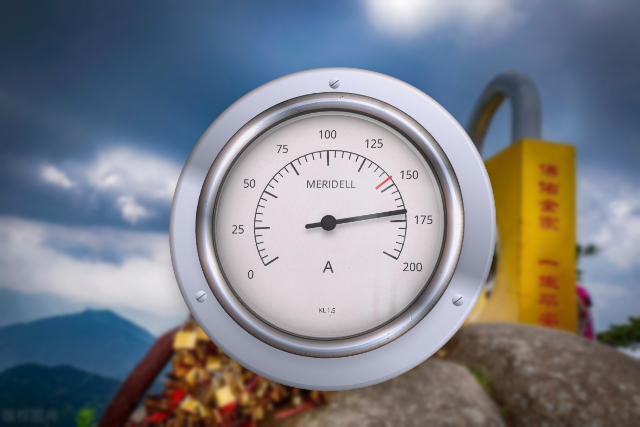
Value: 170,A
